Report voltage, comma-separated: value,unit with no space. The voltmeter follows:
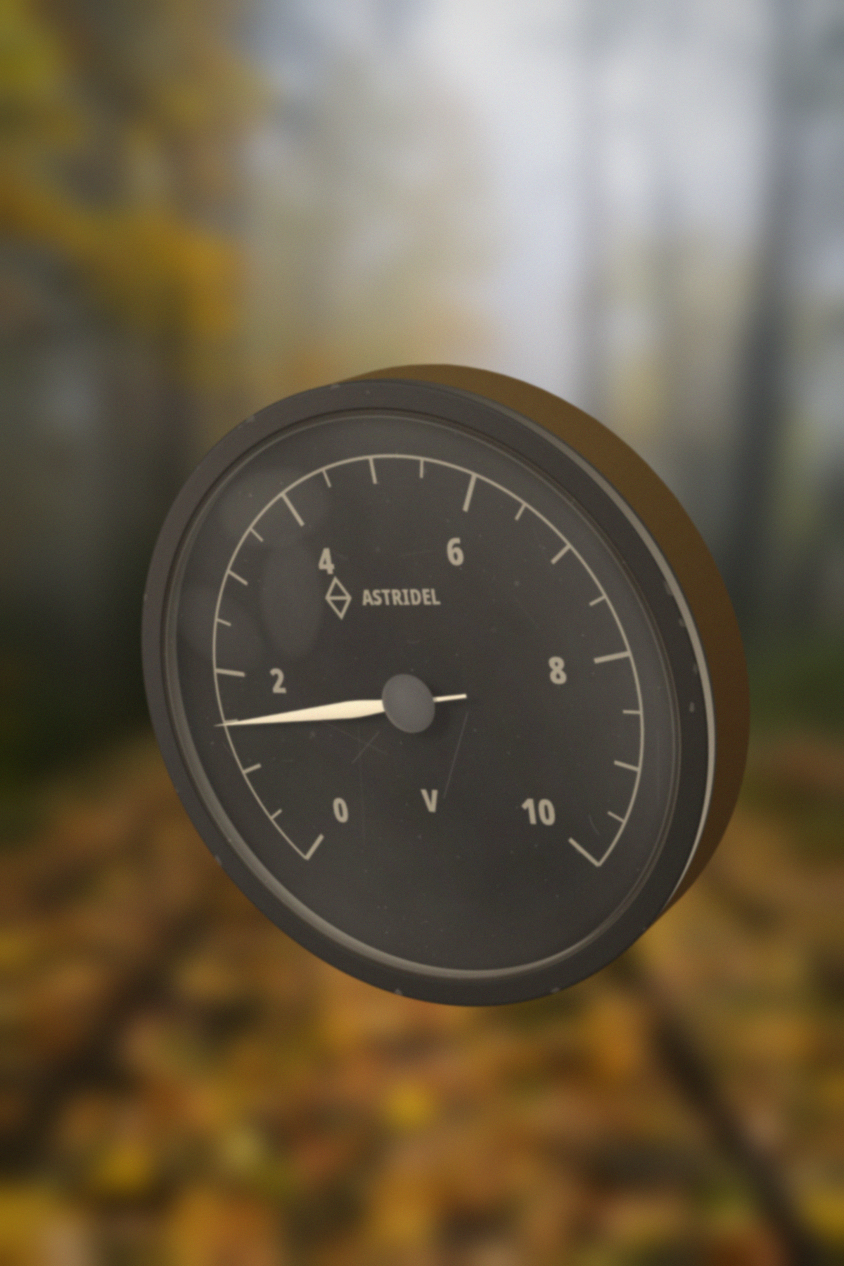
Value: 1.5,V
